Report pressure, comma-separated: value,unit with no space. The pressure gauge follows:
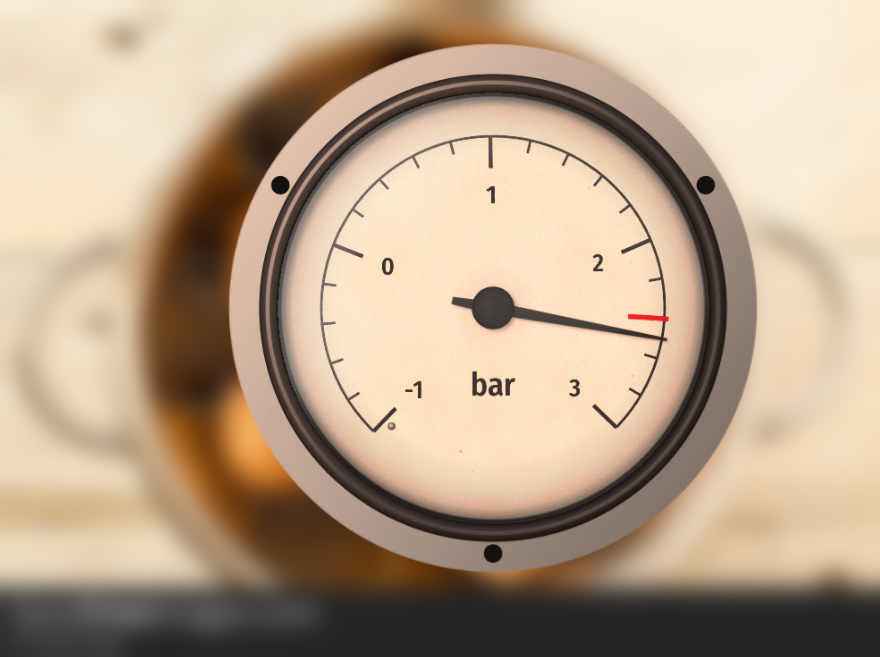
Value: 2.5,bar
